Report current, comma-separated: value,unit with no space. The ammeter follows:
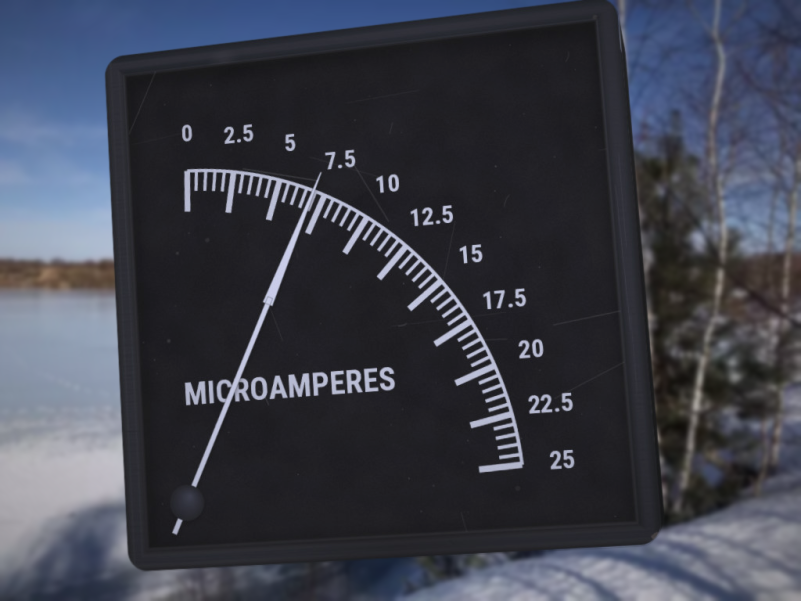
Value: 7,µA
